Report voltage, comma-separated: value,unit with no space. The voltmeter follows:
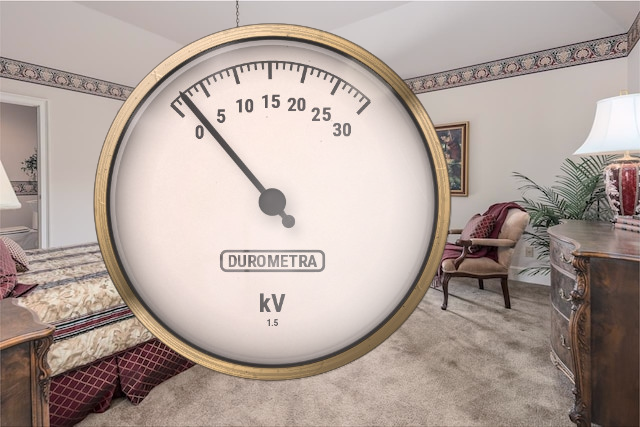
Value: 2,kV
